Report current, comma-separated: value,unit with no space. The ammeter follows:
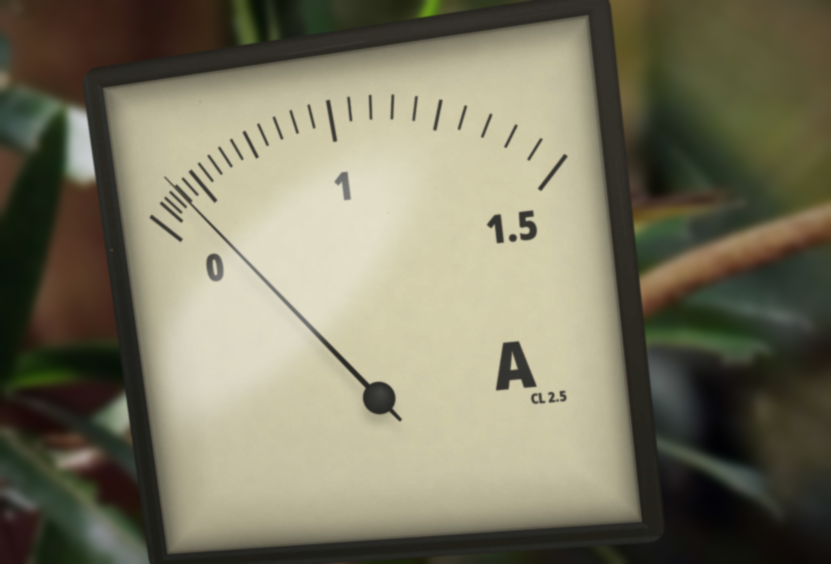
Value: 0.4,A
